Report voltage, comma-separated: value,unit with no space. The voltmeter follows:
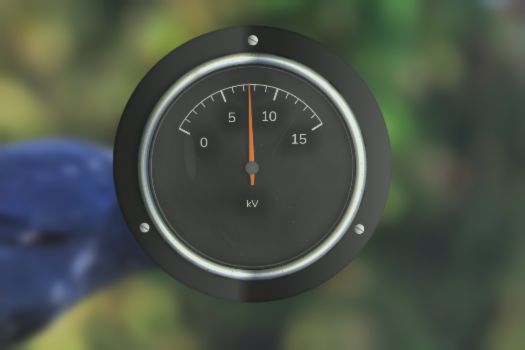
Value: 7.5,kV
